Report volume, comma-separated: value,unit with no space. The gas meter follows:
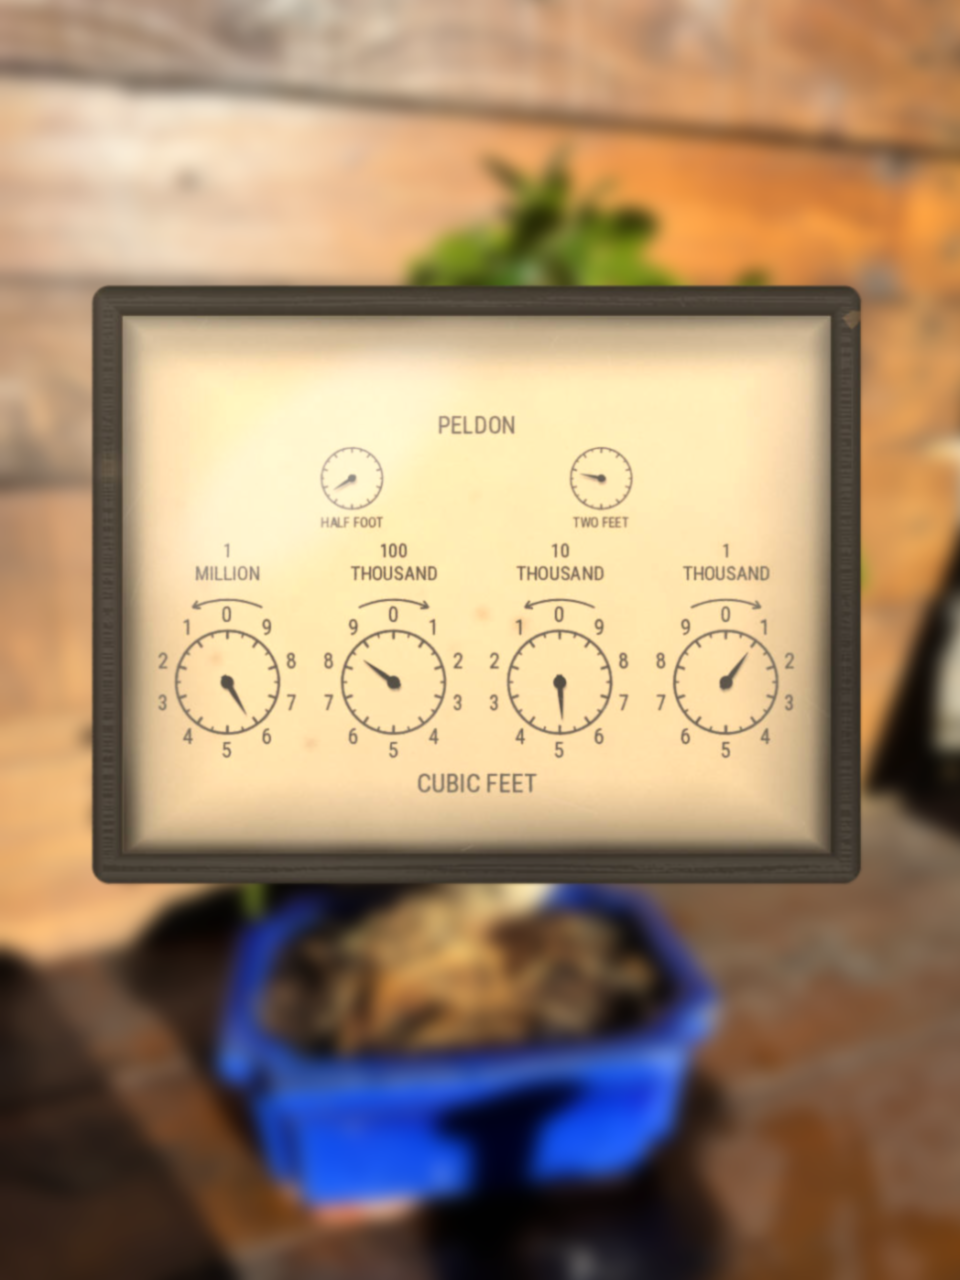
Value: 585100,ft³
